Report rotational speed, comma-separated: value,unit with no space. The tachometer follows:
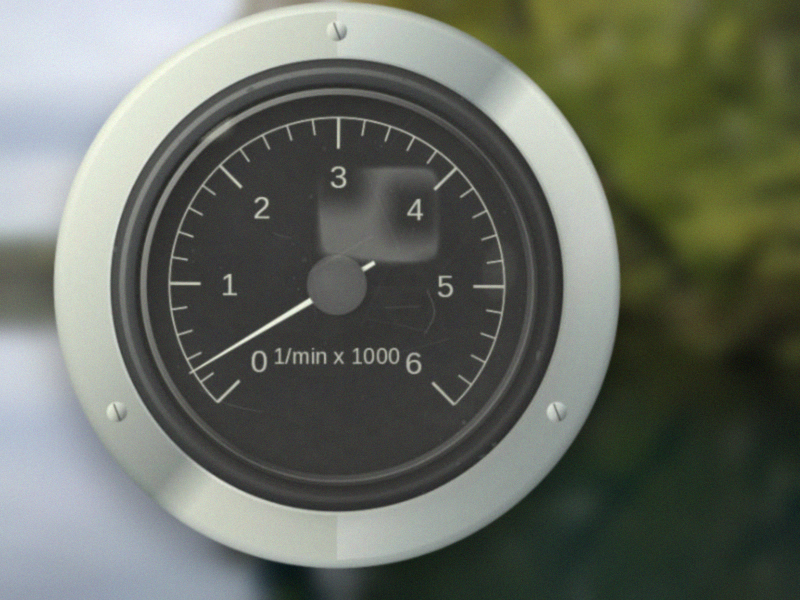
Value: 300,rpm
